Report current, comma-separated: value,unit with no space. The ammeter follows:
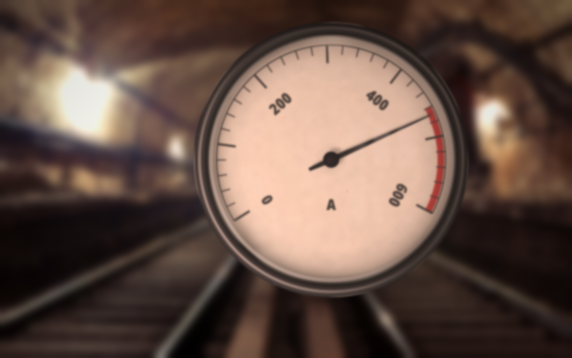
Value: 470,A
